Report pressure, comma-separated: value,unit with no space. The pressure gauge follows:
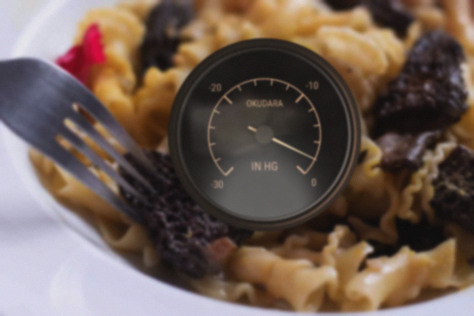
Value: -2,inHg
